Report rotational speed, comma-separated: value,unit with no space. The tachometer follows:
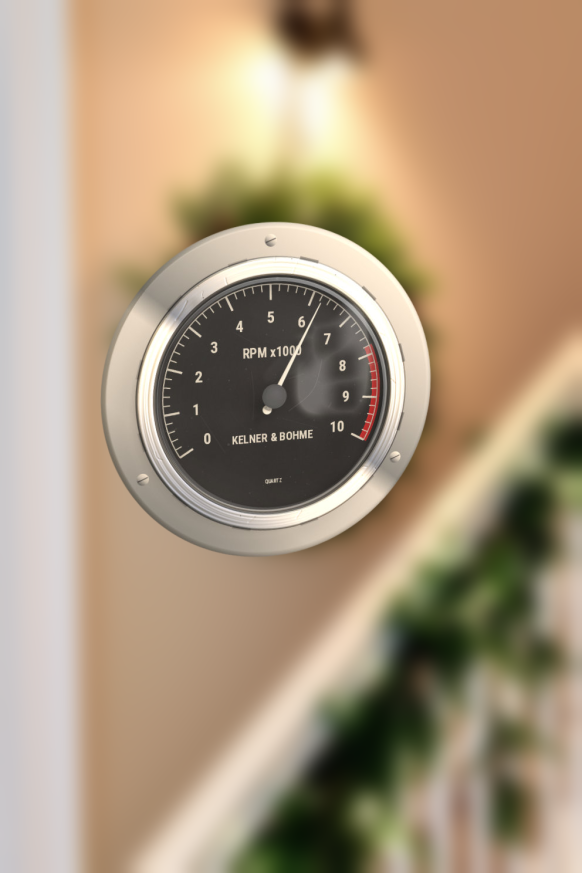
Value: 6200,rpm
